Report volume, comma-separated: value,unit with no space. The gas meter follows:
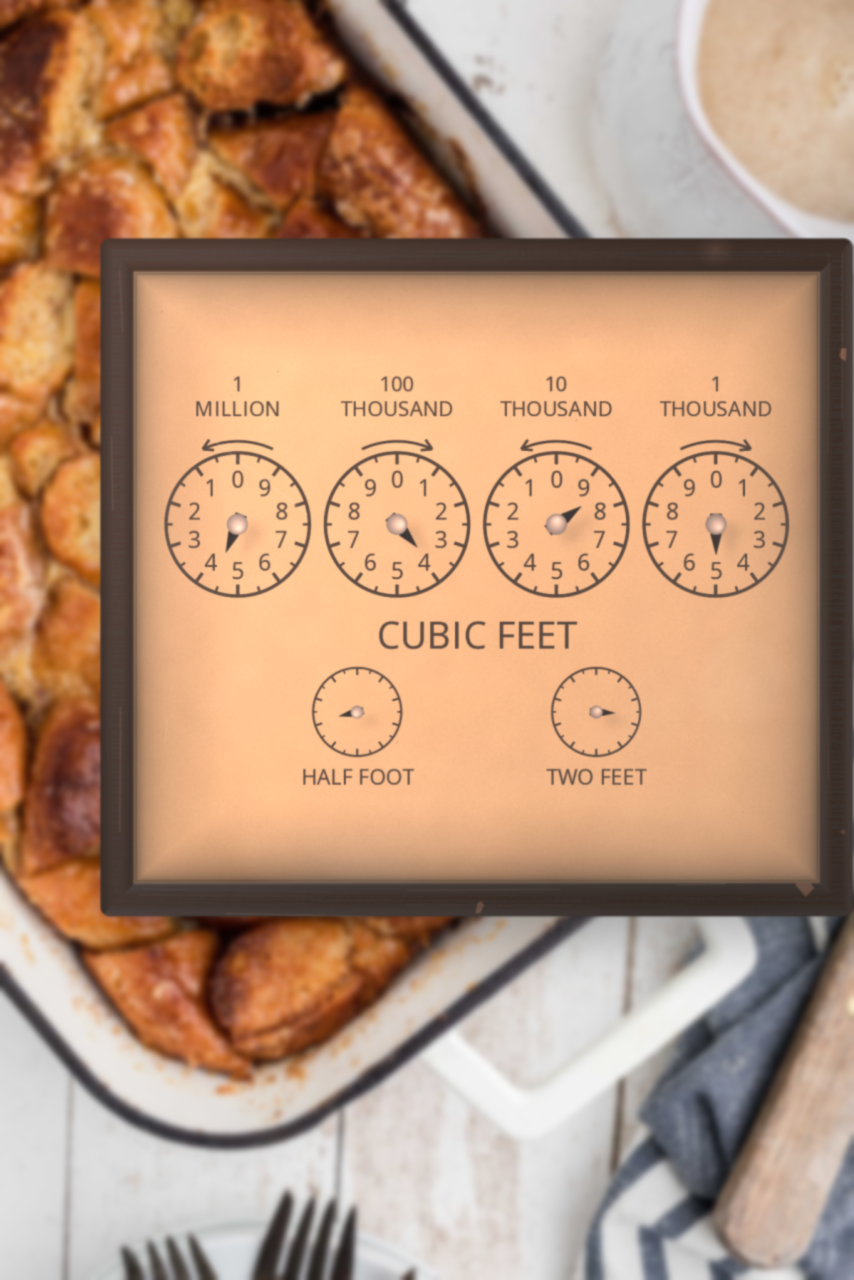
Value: 438500,ft³
